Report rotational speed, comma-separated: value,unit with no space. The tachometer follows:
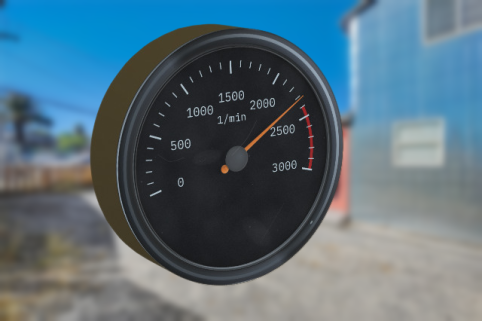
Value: 2300,rpm
